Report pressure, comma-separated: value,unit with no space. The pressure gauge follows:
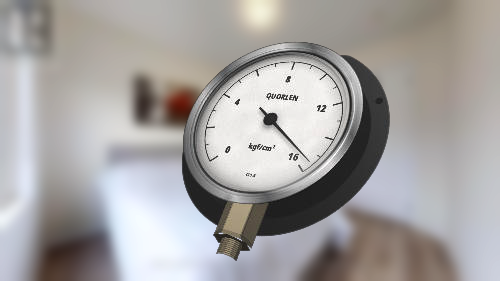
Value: 15.5,kg/cm²
